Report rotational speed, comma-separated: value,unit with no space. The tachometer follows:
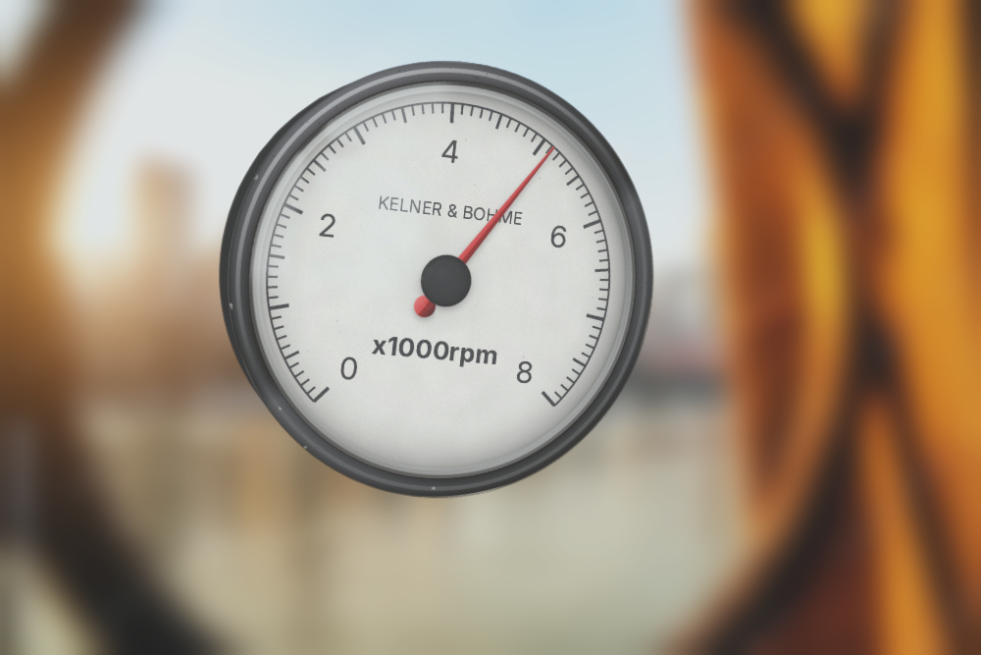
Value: 5100,rpm
